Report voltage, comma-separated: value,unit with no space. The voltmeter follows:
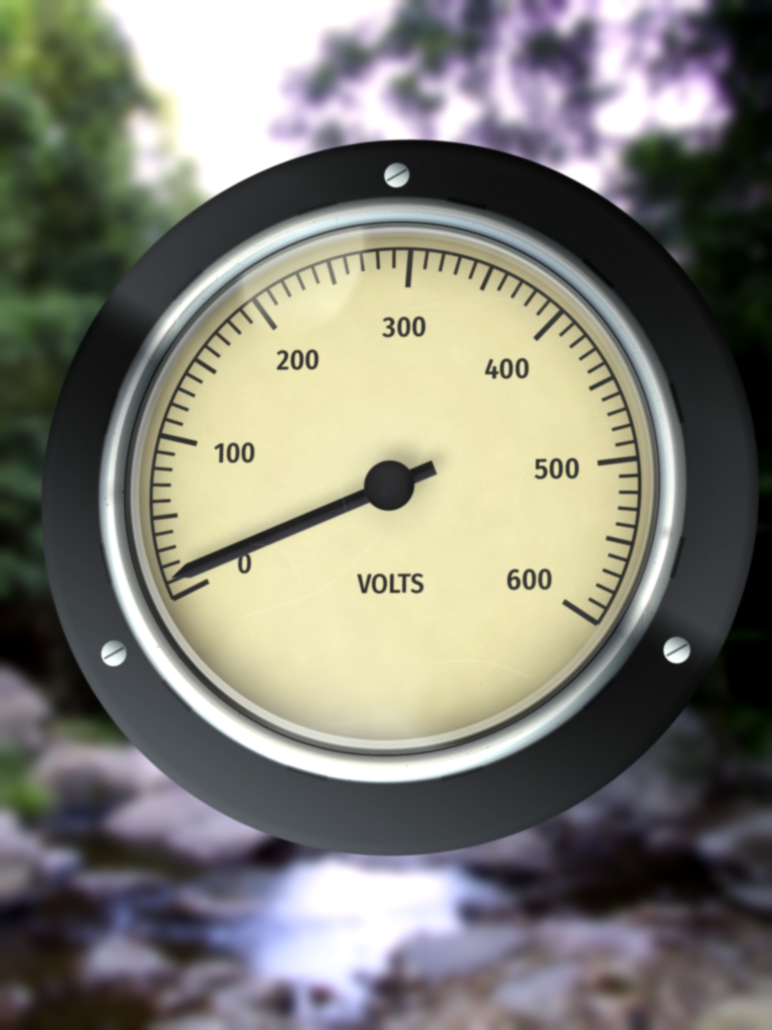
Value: 10,V
